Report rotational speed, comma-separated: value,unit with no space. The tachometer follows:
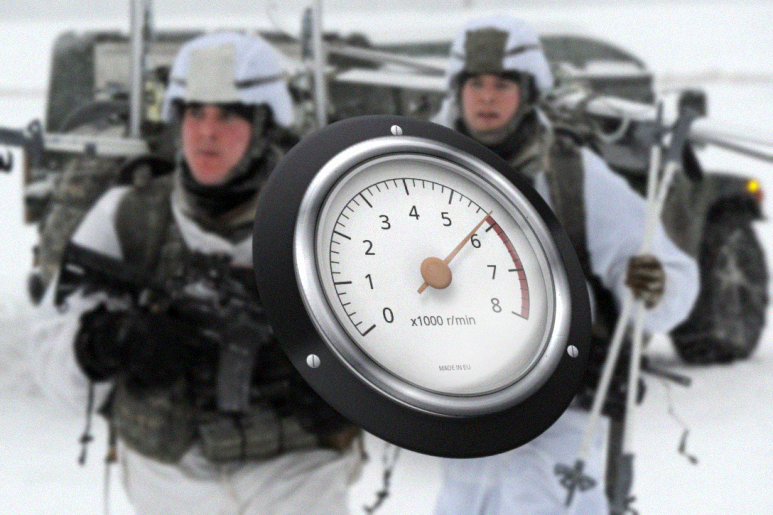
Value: 5800,rpm
